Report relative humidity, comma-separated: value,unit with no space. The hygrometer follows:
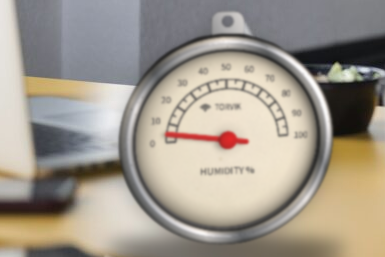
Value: 5,%
